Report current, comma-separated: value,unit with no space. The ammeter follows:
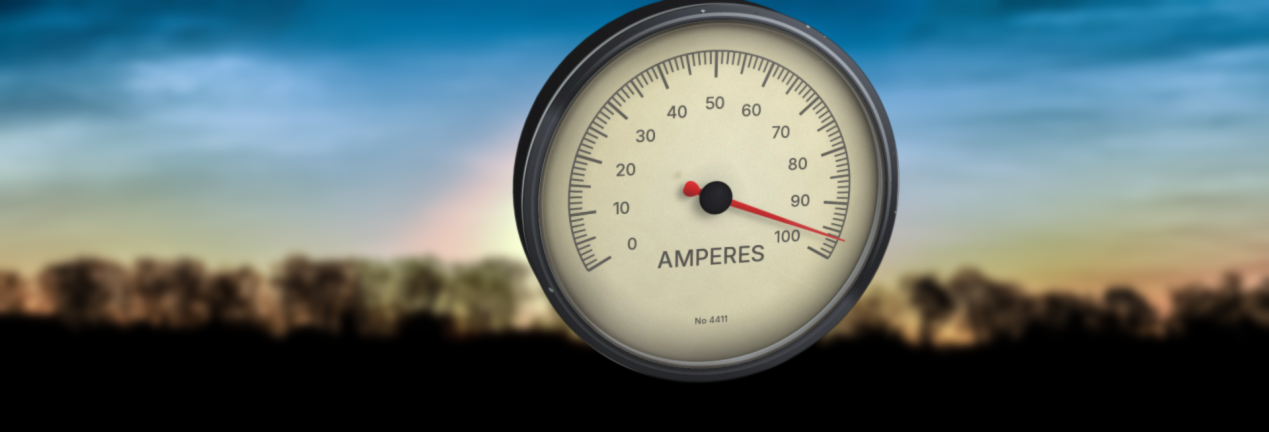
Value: 96,A
